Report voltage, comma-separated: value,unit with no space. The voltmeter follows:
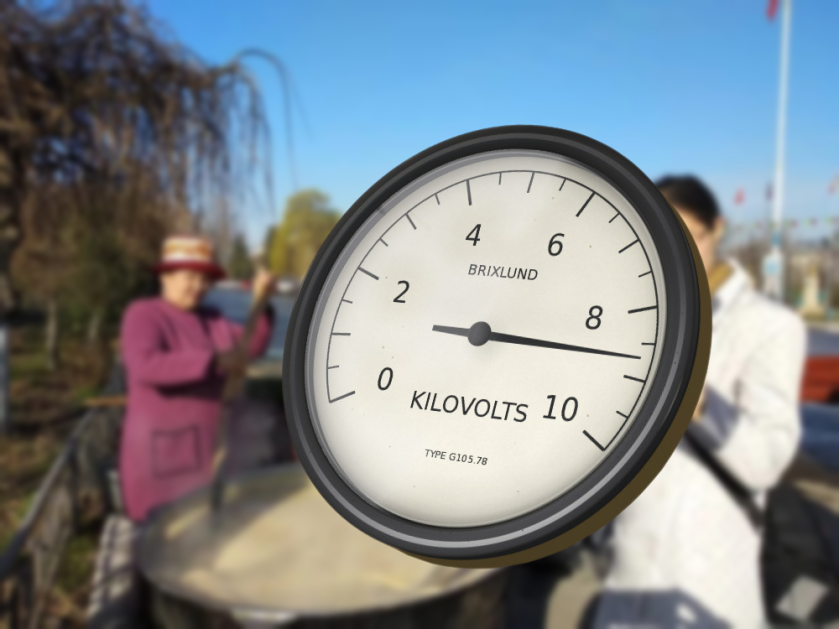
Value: 8.75,kV
